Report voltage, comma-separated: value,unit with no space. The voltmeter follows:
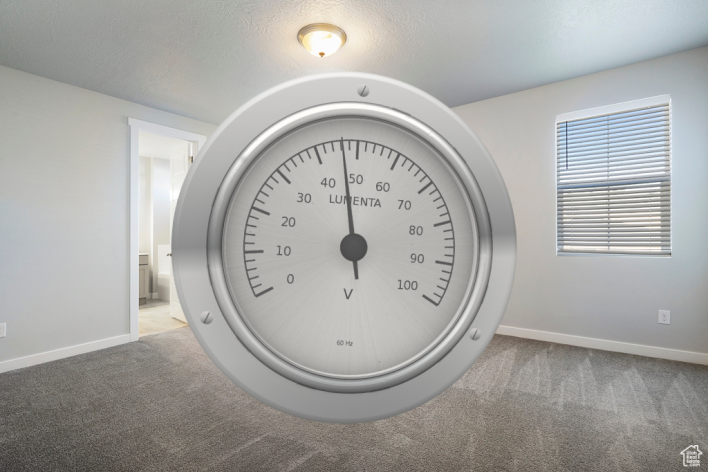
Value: 46,V
